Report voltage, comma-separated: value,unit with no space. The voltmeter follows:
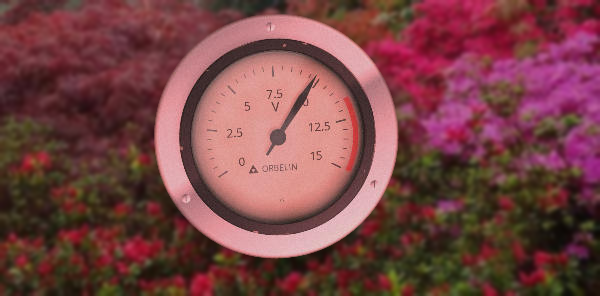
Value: 9.75,V
